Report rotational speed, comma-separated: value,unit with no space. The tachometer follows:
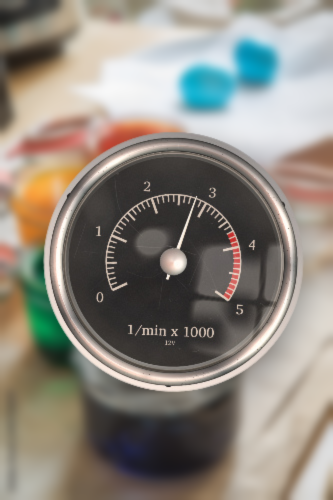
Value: 2800,rpm
